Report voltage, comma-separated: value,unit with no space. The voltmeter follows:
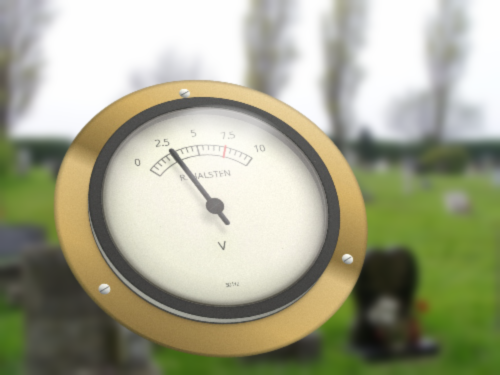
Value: 2.5,V
